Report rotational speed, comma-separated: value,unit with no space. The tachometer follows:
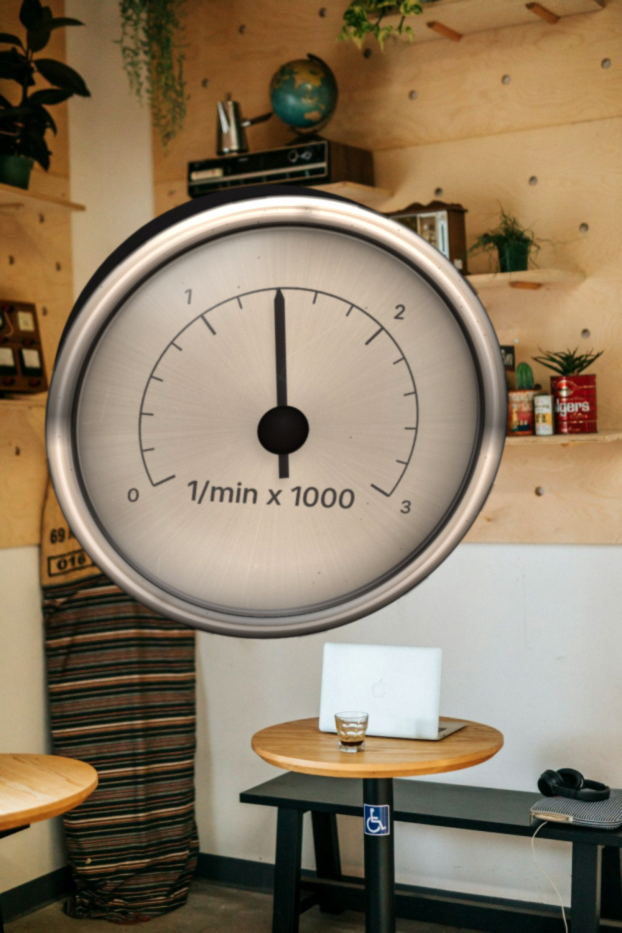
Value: 1400,rpm
